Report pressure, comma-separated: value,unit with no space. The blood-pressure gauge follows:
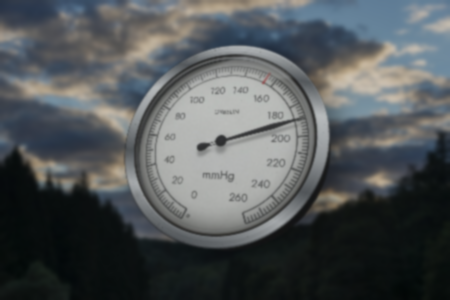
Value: 190,mmHg
